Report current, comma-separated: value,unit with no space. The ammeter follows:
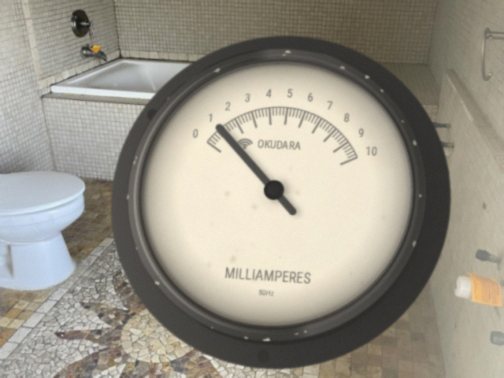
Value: 1,mA
